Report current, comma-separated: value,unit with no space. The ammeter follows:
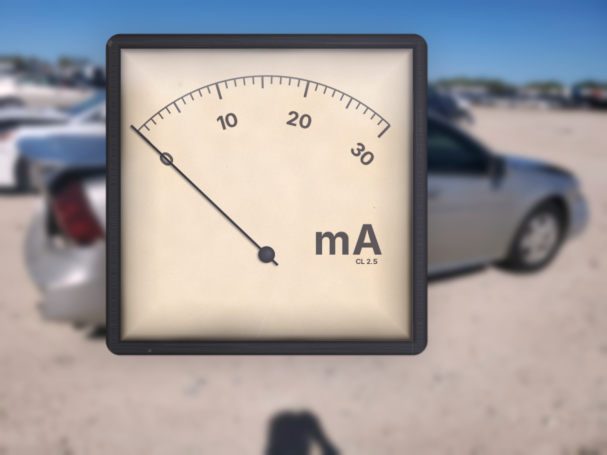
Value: 0,mA
